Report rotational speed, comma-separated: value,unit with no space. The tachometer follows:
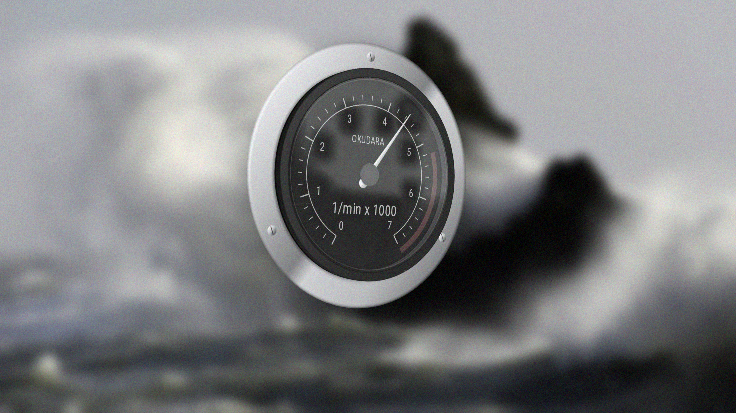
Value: 4400,rpm
